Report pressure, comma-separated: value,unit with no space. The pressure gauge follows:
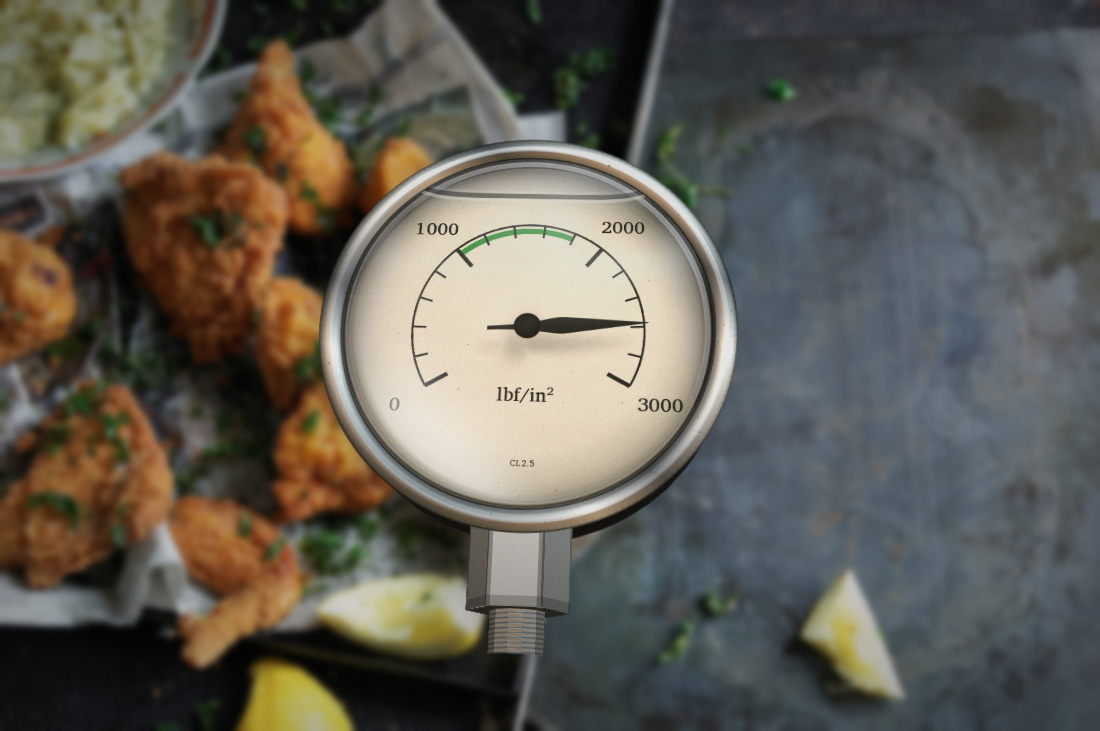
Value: 2600,psi
